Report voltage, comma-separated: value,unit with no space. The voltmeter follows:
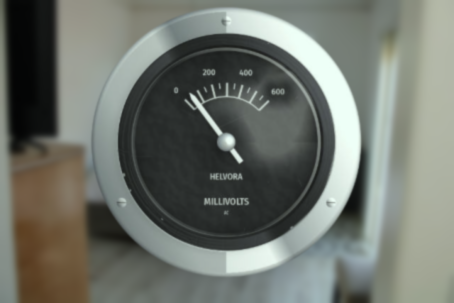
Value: 50,mV
